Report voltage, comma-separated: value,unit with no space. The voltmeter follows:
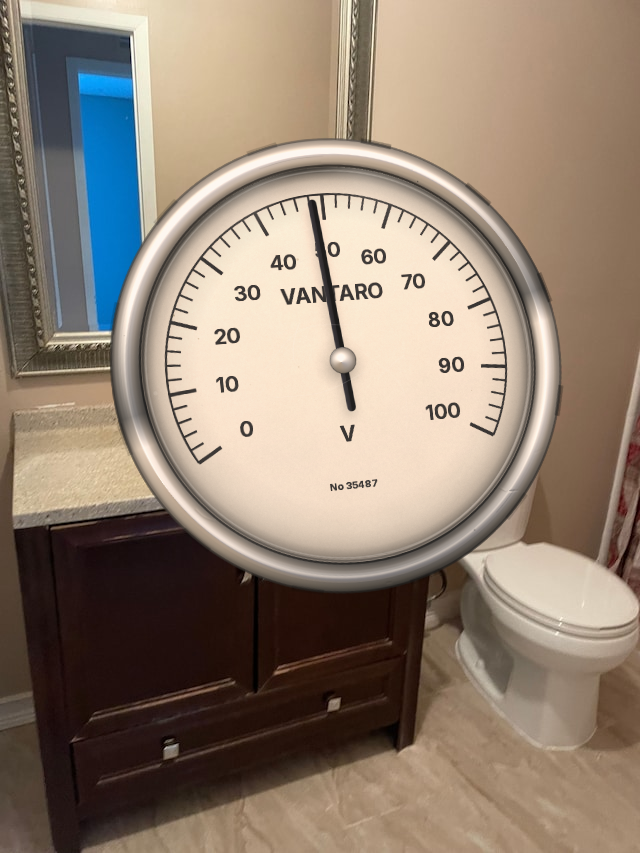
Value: 48,V
